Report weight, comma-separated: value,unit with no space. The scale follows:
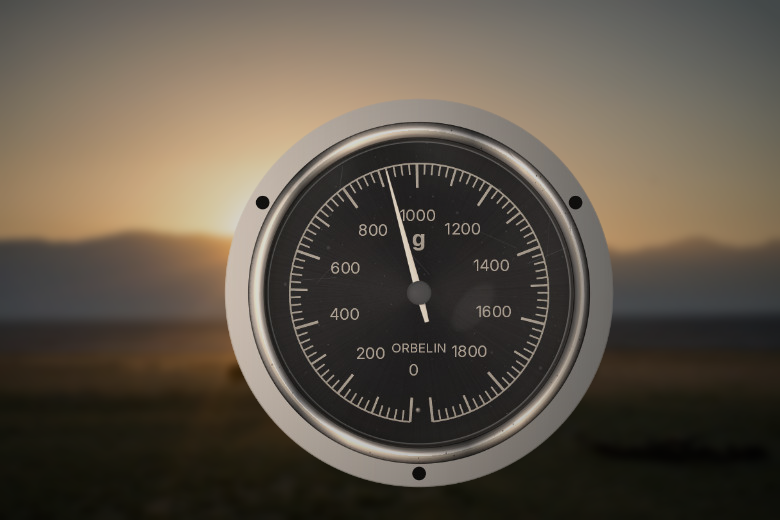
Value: 920,g
